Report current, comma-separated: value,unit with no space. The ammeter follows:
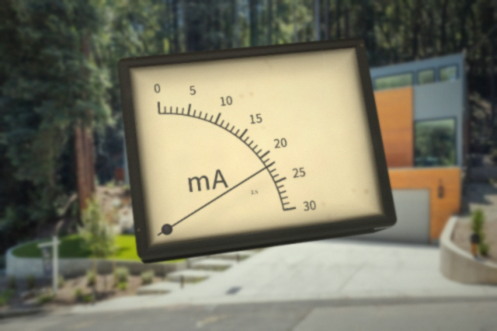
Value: 22,mA
